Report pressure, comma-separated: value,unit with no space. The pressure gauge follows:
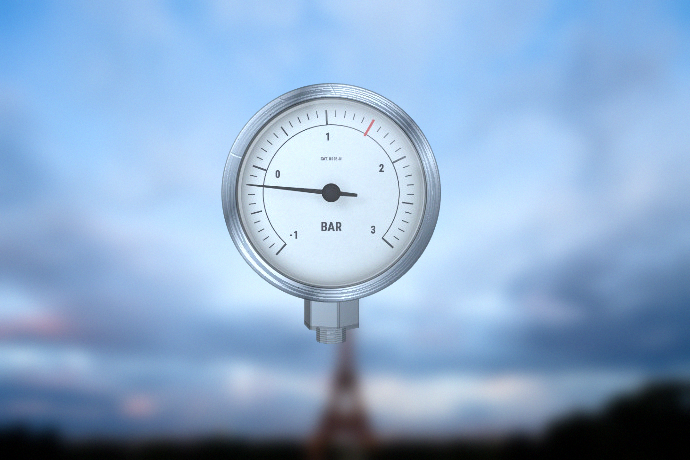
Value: -0.2,bar
